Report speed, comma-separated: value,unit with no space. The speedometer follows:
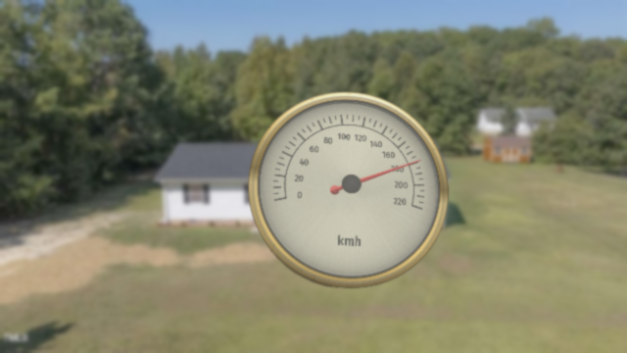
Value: 180,km/h
